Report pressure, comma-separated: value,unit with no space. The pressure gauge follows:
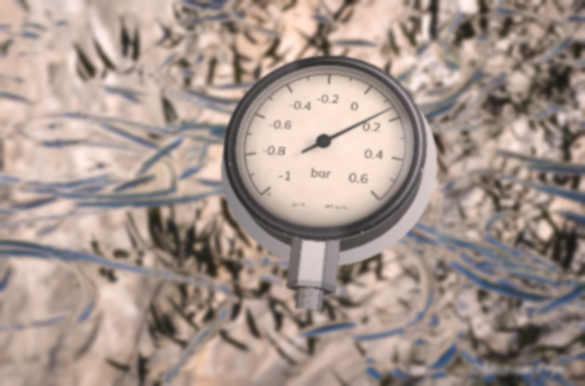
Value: 0.15,bar
